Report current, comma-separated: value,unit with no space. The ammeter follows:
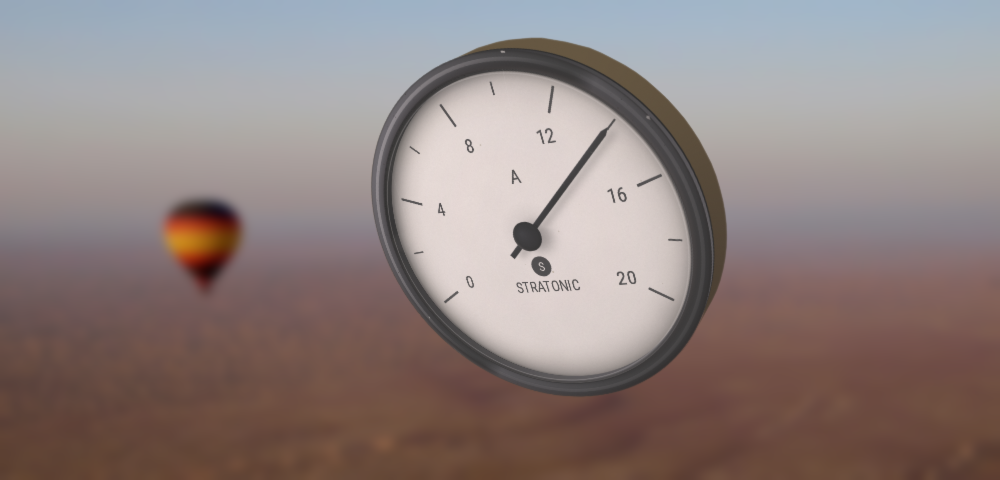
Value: 14,A
